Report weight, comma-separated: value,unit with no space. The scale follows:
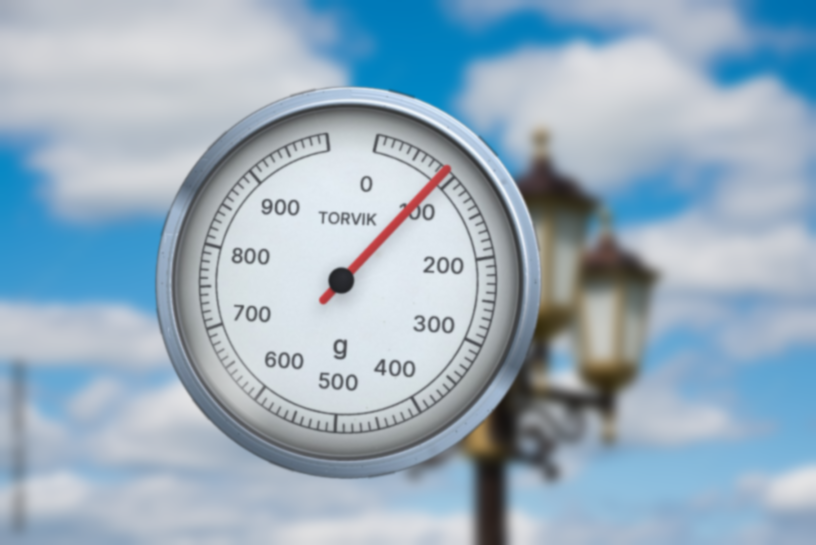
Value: 90,g
